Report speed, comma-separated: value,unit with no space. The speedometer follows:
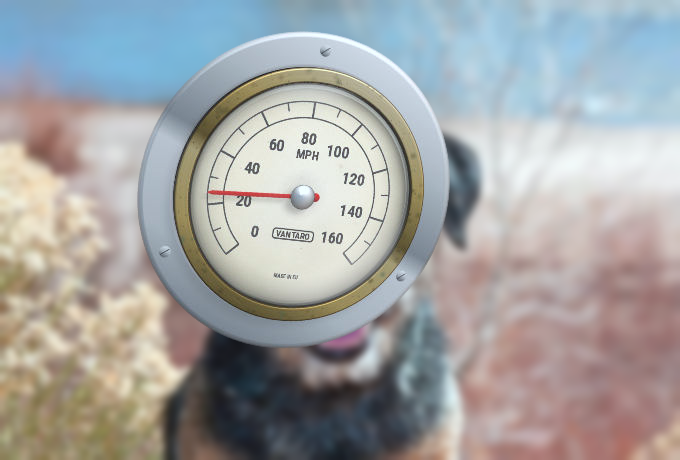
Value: 25,mph
